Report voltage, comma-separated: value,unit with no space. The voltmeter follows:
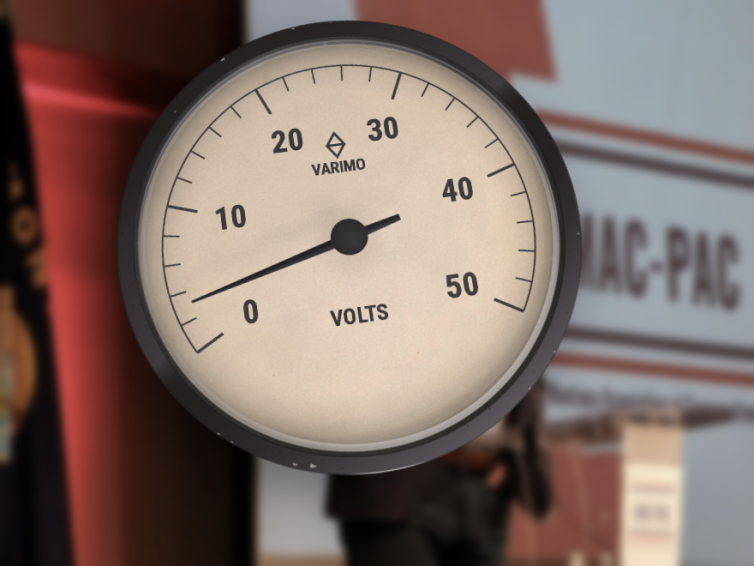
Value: 3,V
